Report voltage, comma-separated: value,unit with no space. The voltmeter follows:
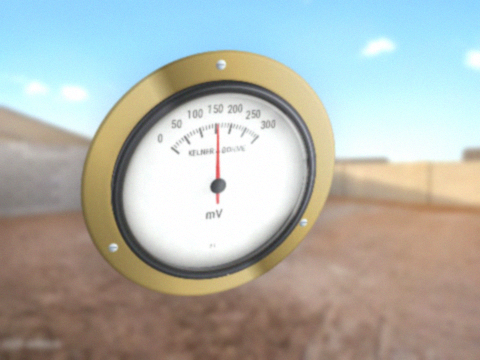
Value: 150,mV
